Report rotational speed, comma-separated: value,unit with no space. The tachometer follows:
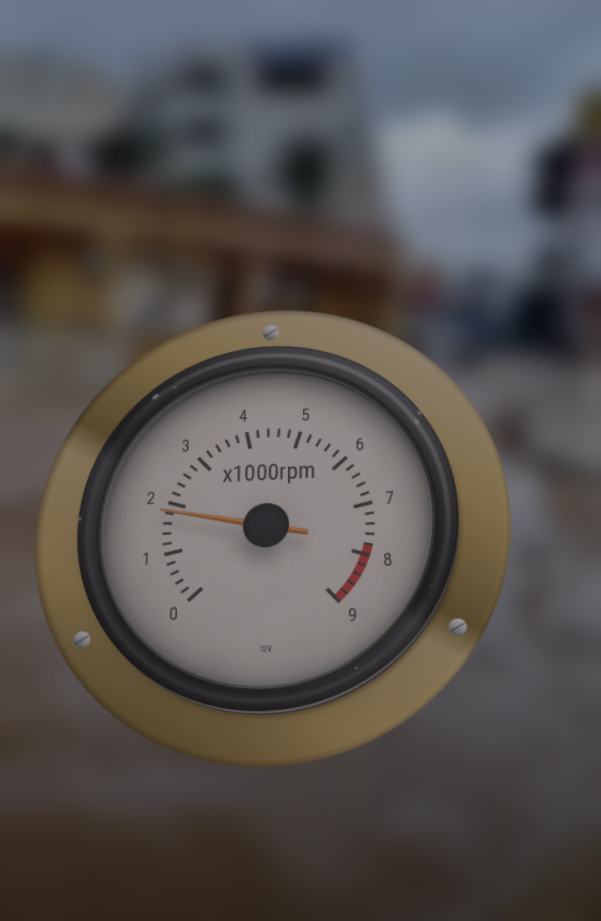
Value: 1800,rpm
